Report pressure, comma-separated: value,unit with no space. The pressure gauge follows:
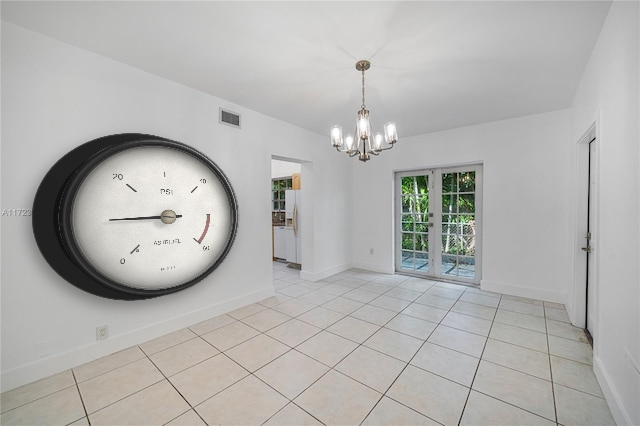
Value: 10,psi
